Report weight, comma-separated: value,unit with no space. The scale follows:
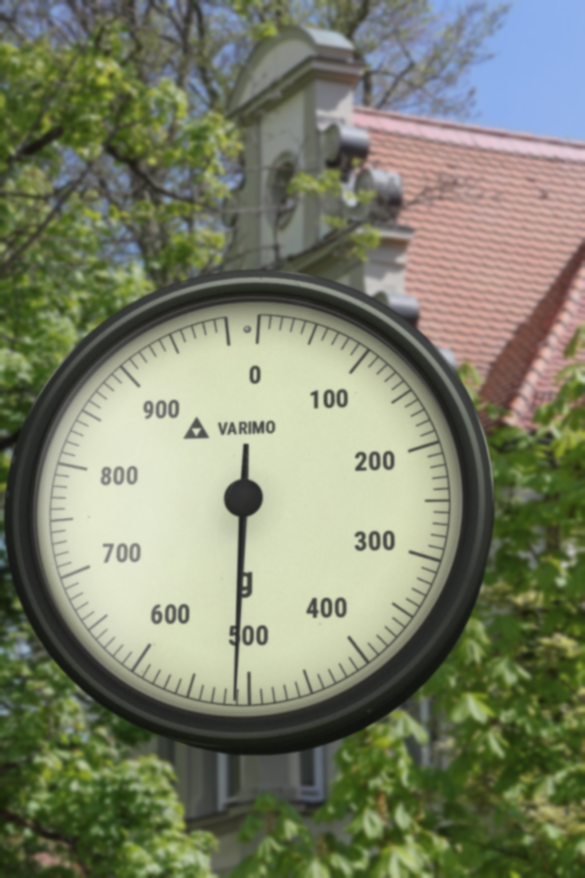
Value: 510,g
